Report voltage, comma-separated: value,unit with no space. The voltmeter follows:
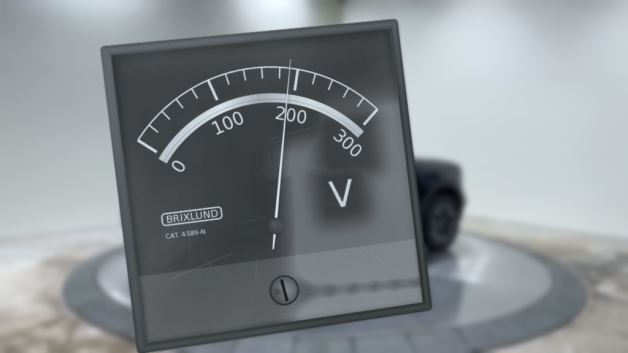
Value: 190,V
